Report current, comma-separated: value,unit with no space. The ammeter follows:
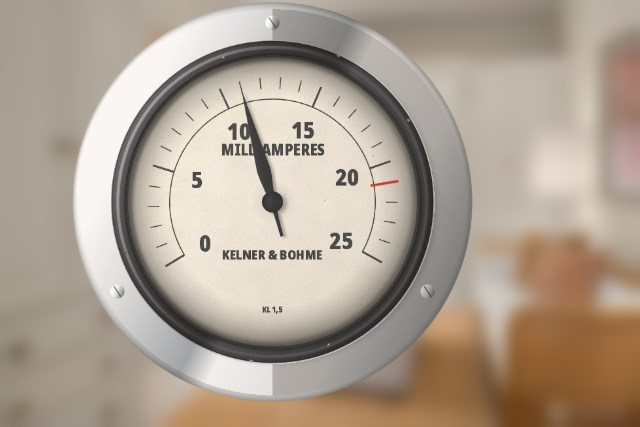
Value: 11,mA
